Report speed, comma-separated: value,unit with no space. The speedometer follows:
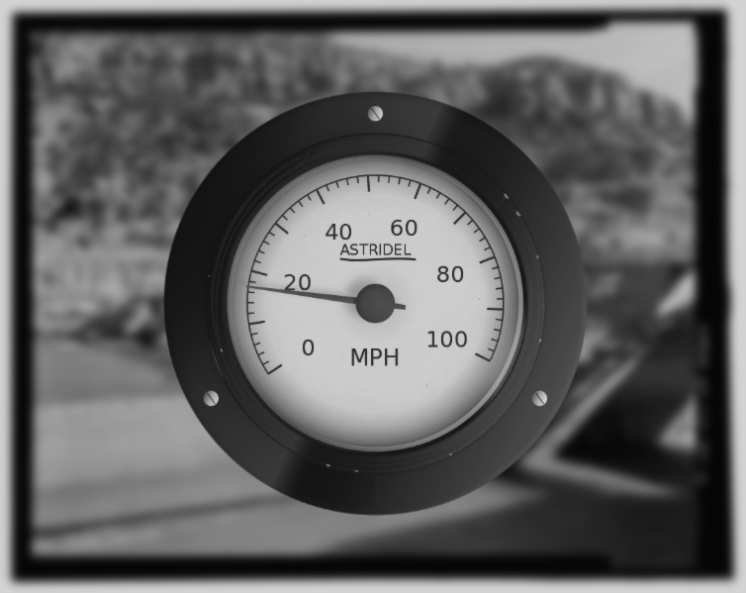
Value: 17,mph
